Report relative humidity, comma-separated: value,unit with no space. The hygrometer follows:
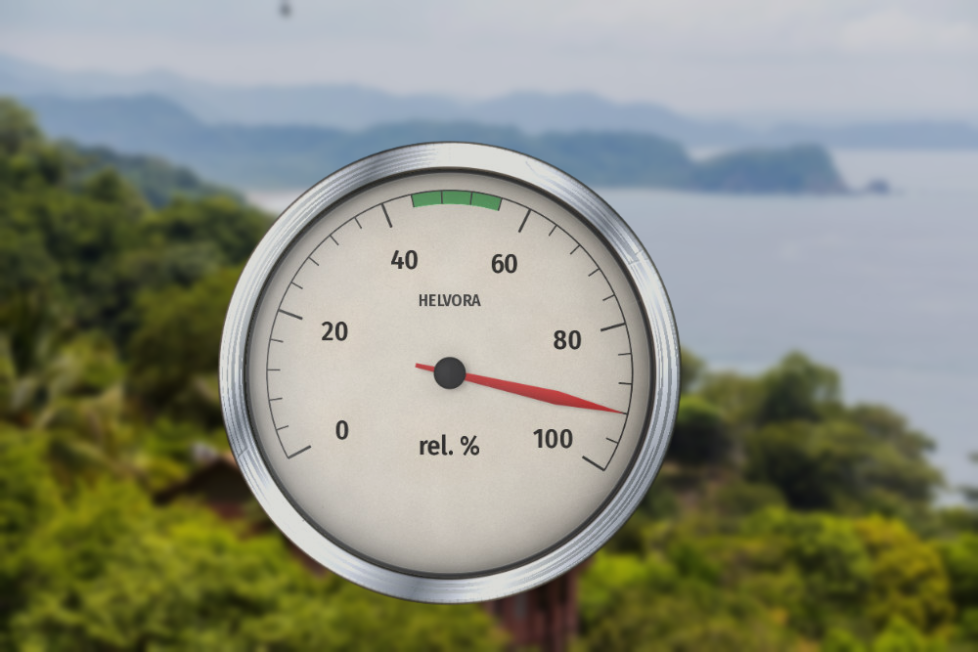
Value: 92,%
